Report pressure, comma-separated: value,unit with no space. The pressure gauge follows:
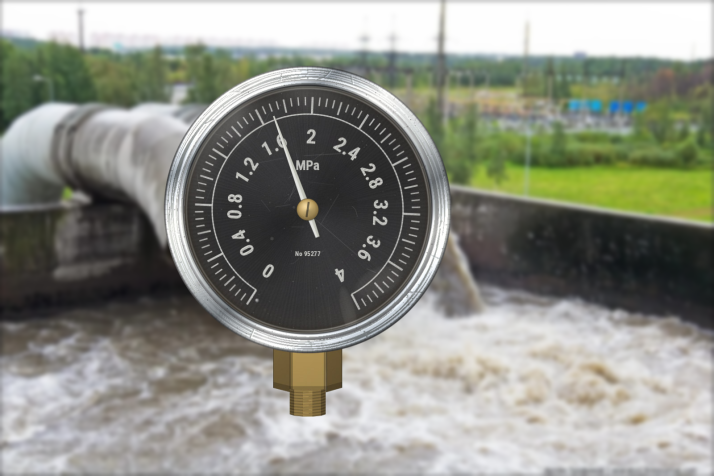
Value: 1.7,MPa
